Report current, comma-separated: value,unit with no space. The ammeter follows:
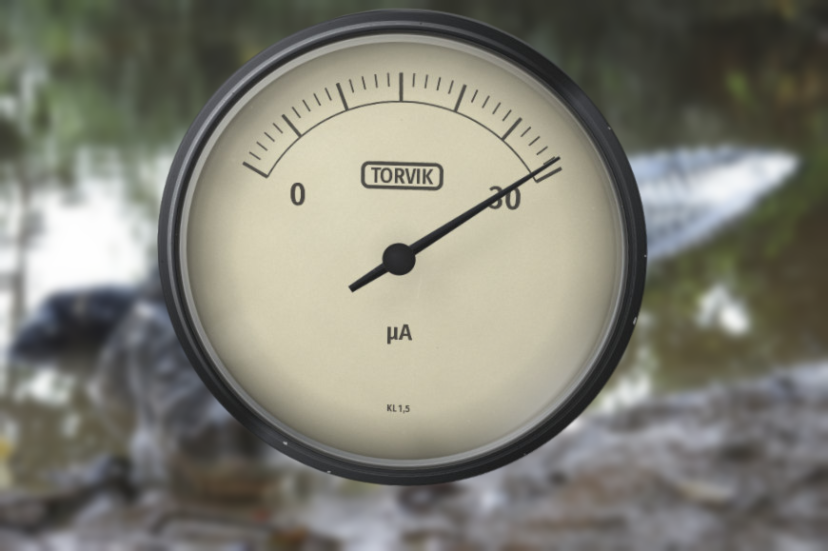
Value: 29,µA
